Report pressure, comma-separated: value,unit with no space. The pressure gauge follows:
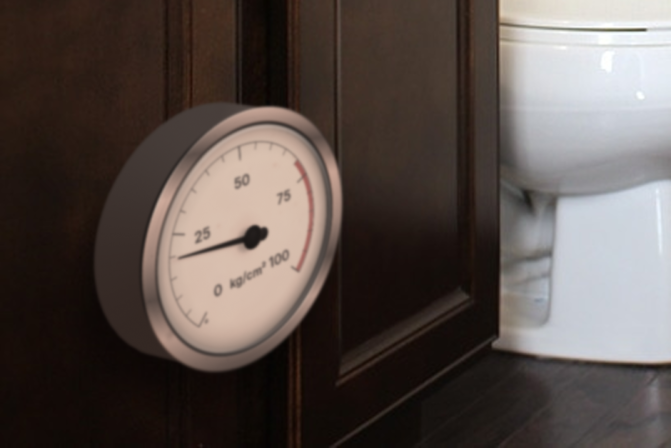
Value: 20,kg/cm²
